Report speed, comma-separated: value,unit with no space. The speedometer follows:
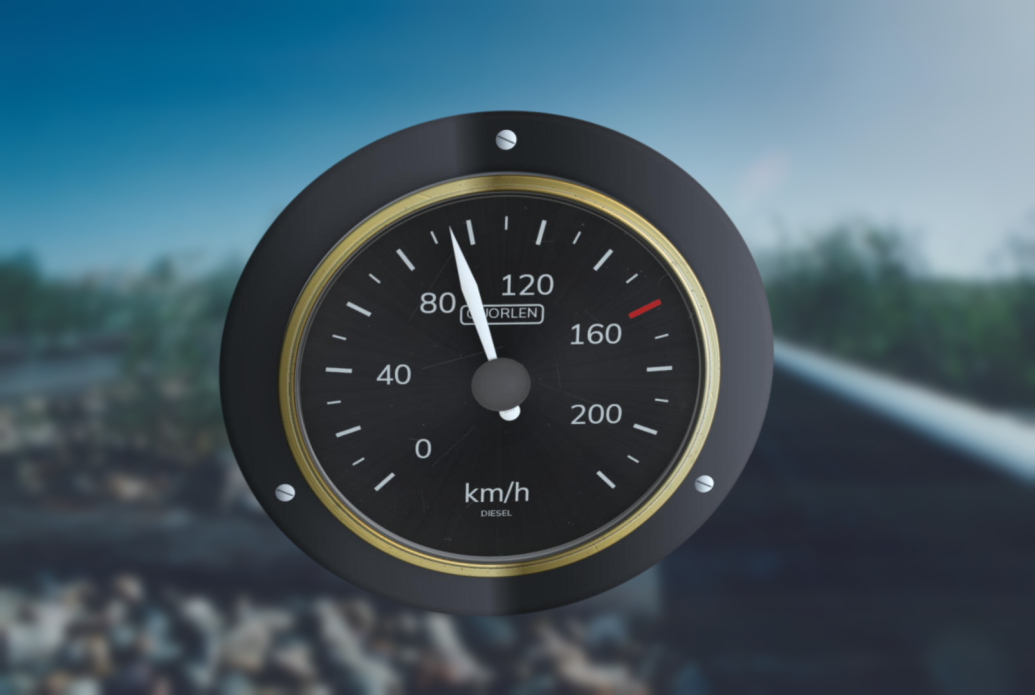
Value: 95,km/h
